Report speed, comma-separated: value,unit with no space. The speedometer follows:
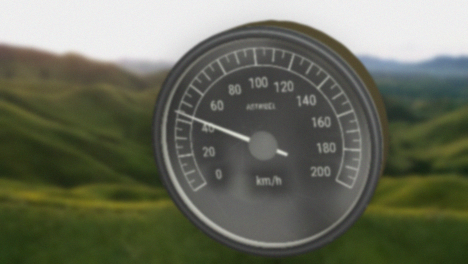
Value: 45,km/h
